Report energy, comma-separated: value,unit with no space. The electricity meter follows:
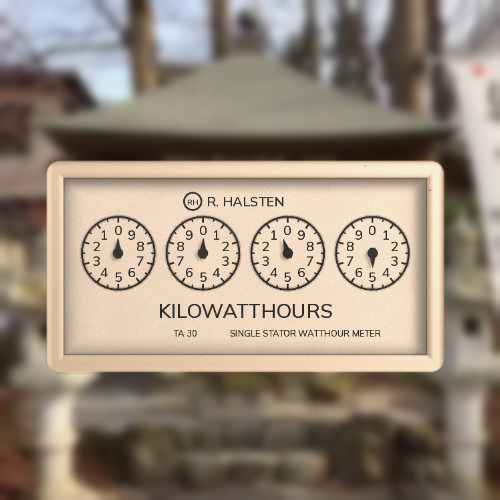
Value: 5,kWh
